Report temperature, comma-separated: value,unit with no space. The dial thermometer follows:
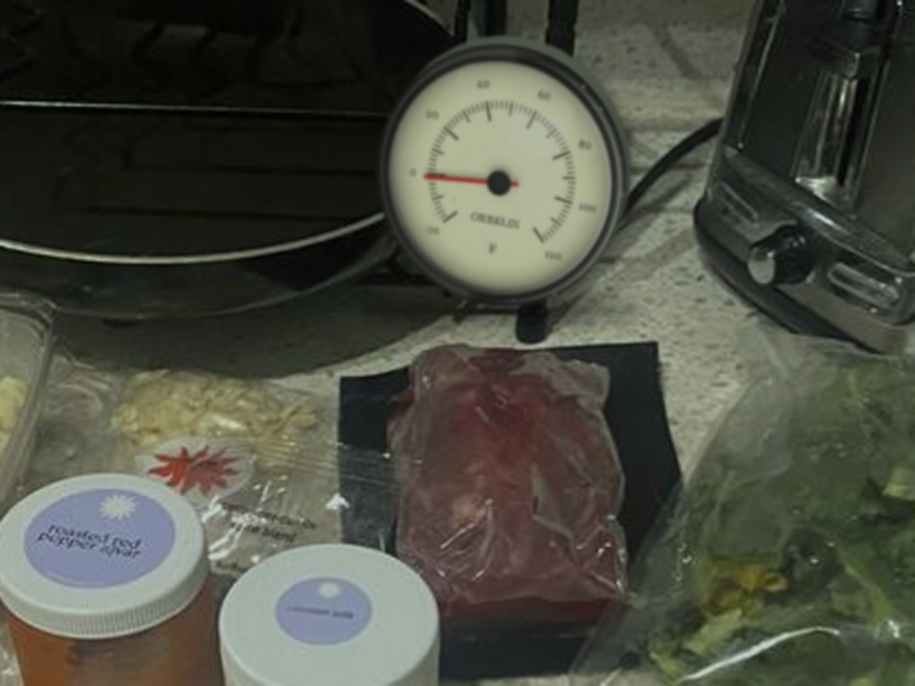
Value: 0,°F
